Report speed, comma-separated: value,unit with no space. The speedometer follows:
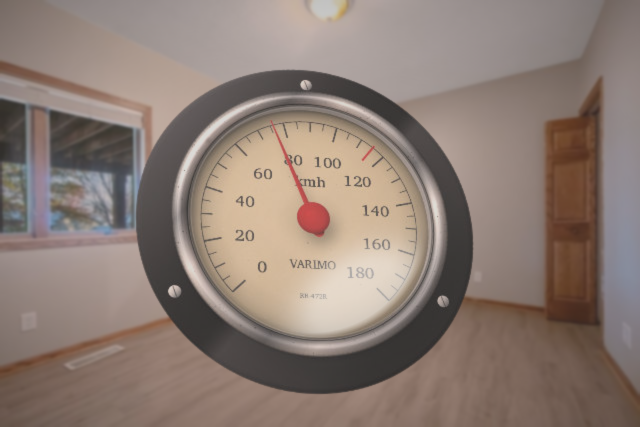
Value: 75,km/h
